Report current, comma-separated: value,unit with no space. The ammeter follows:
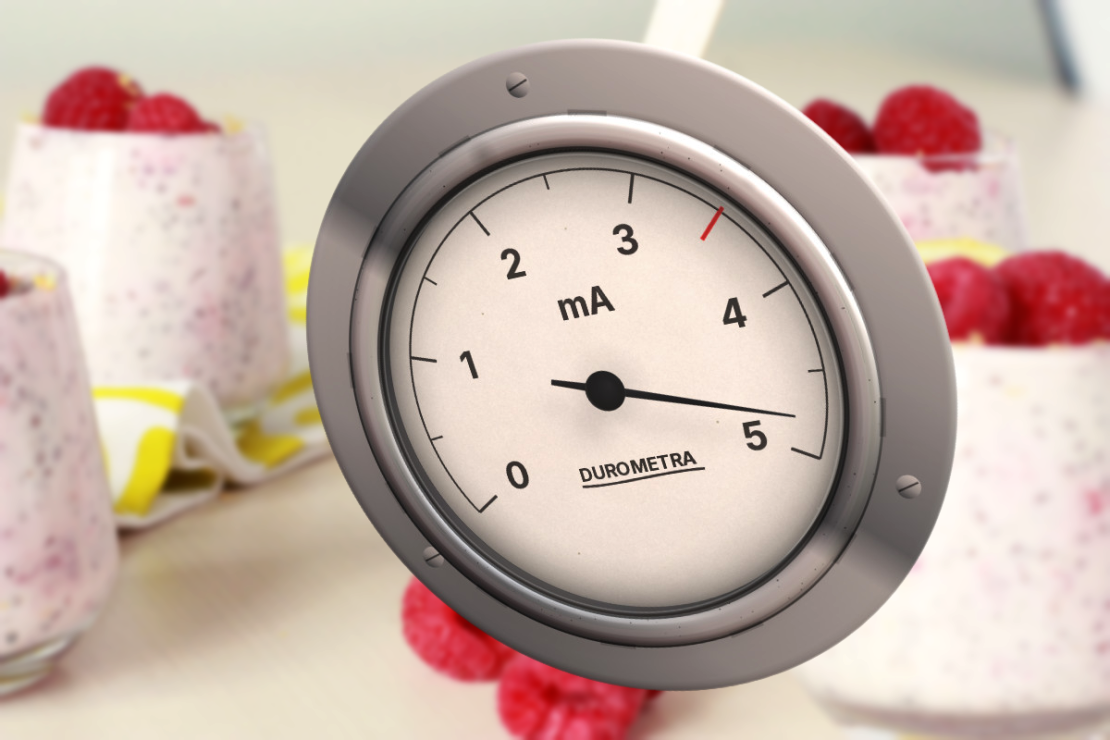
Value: 4.75,mA
